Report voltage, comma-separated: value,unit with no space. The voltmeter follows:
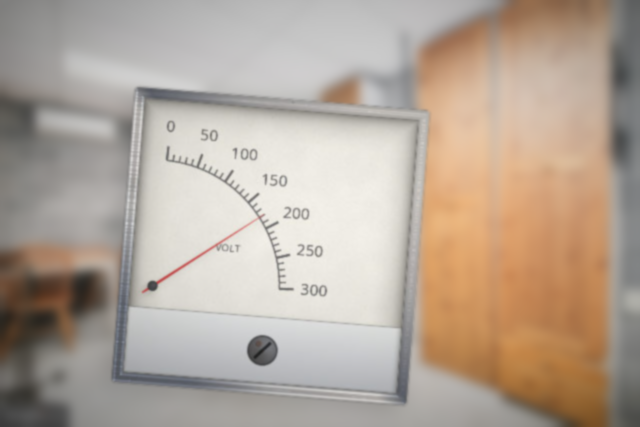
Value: 180,V
